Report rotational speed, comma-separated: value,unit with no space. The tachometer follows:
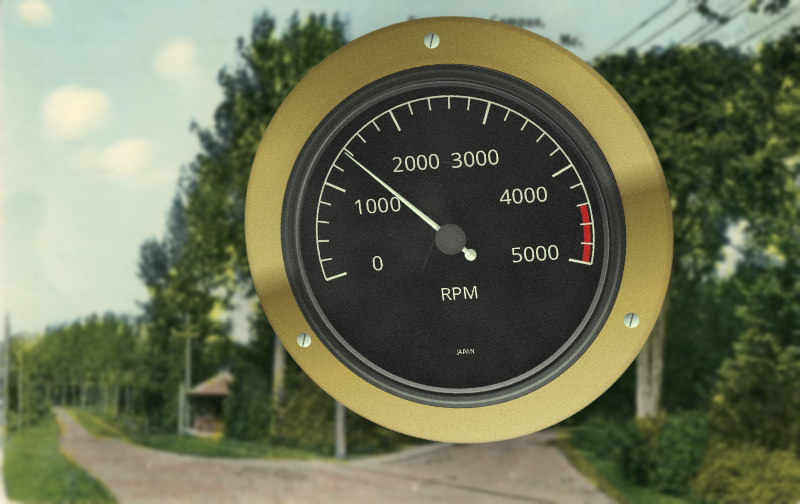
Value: 1400,rpm
